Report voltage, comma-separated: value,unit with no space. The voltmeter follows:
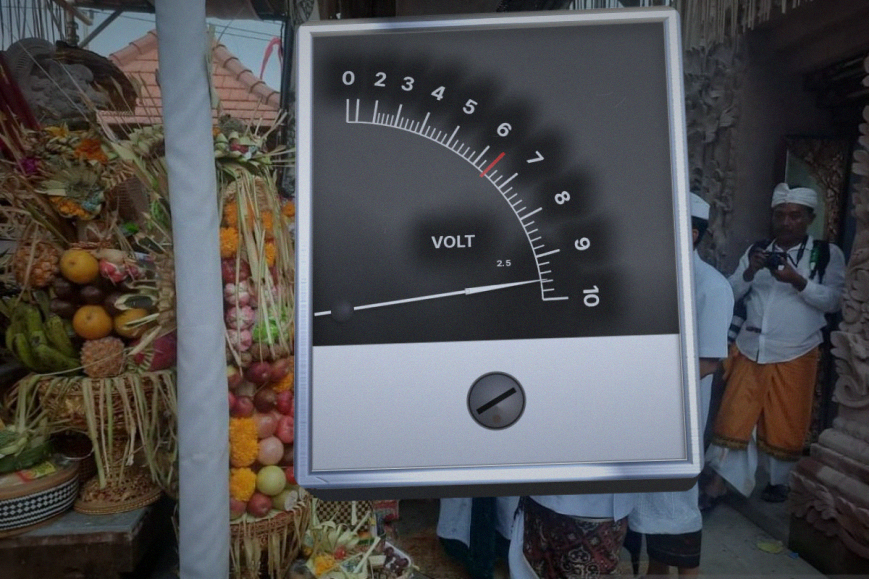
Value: 9.6,V
